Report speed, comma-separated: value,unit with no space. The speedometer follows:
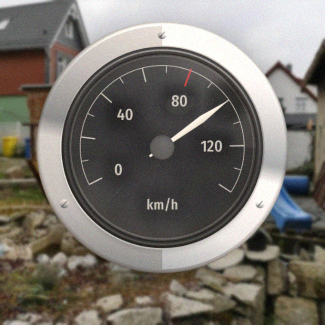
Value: 100,km/h
